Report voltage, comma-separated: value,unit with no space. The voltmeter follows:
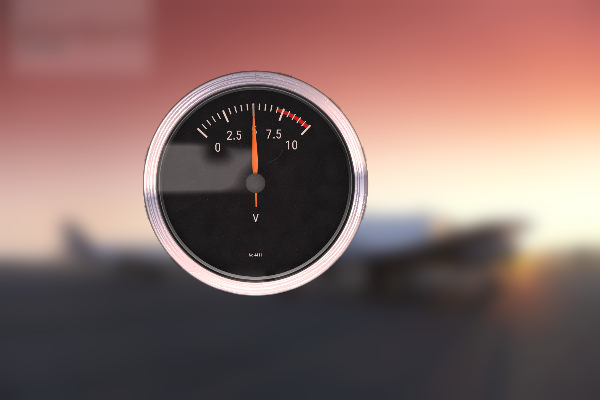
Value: 5,V
